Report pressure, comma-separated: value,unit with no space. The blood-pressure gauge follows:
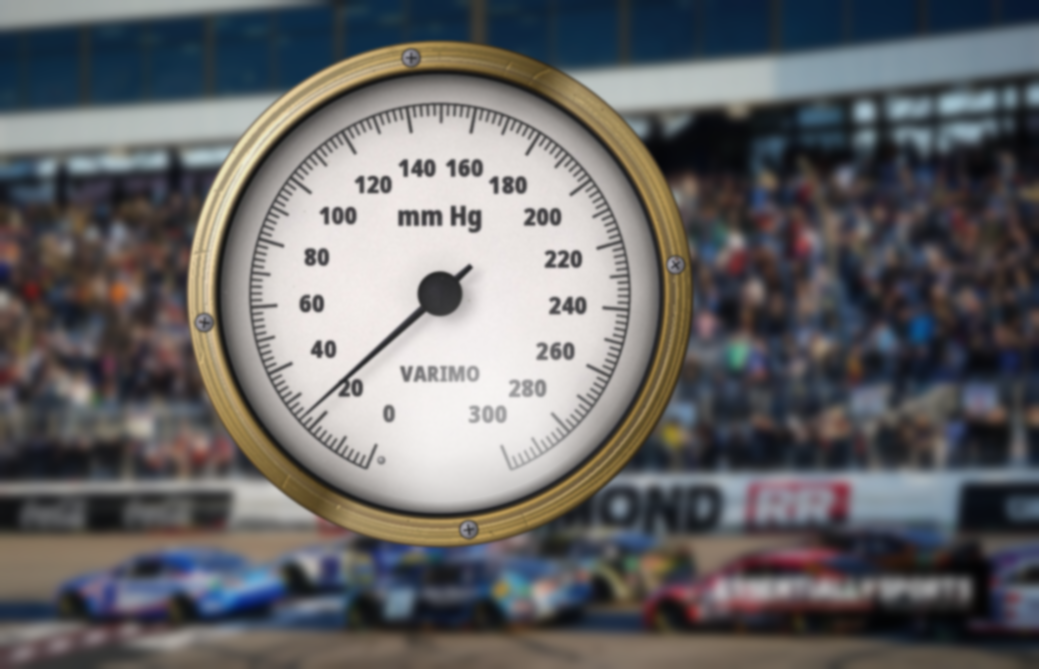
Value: 24,mmHg
